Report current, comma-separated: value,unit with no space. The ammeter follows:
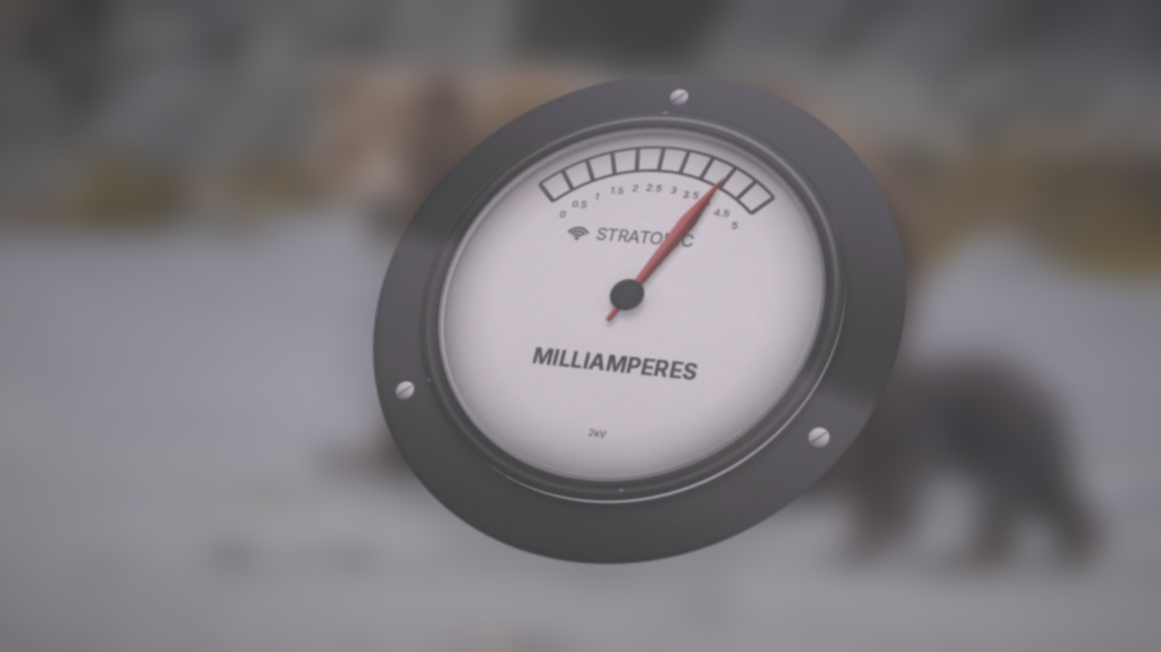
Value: 4,mA
